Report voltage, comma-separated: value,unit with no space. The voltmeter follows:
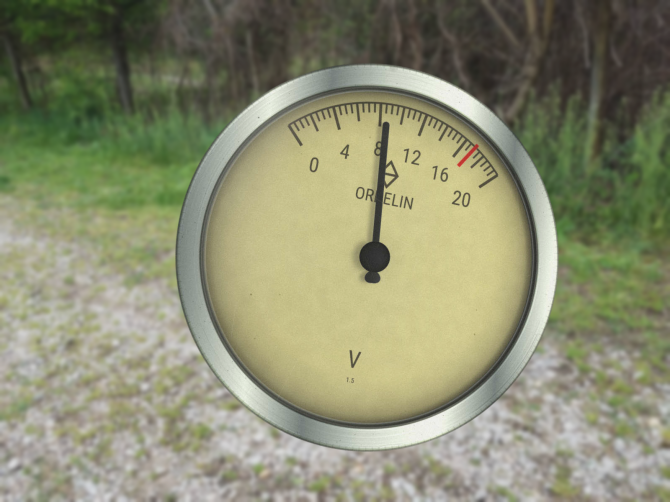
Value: 8.5,V
